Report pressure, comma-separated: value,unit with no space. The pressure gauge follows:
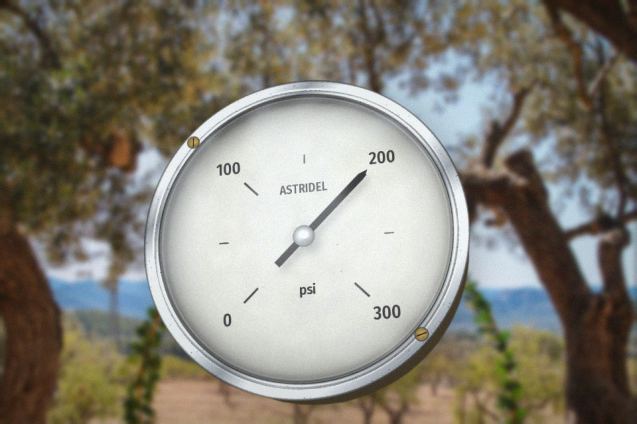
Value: 200,psi
